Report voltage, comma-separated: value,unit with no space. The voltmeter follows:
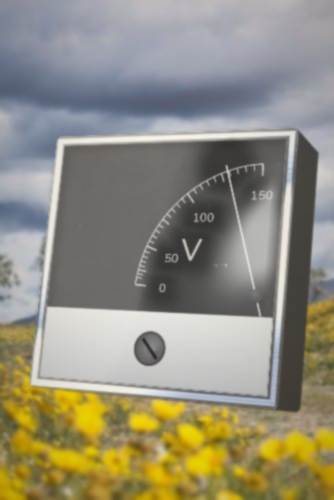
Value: 130,V
